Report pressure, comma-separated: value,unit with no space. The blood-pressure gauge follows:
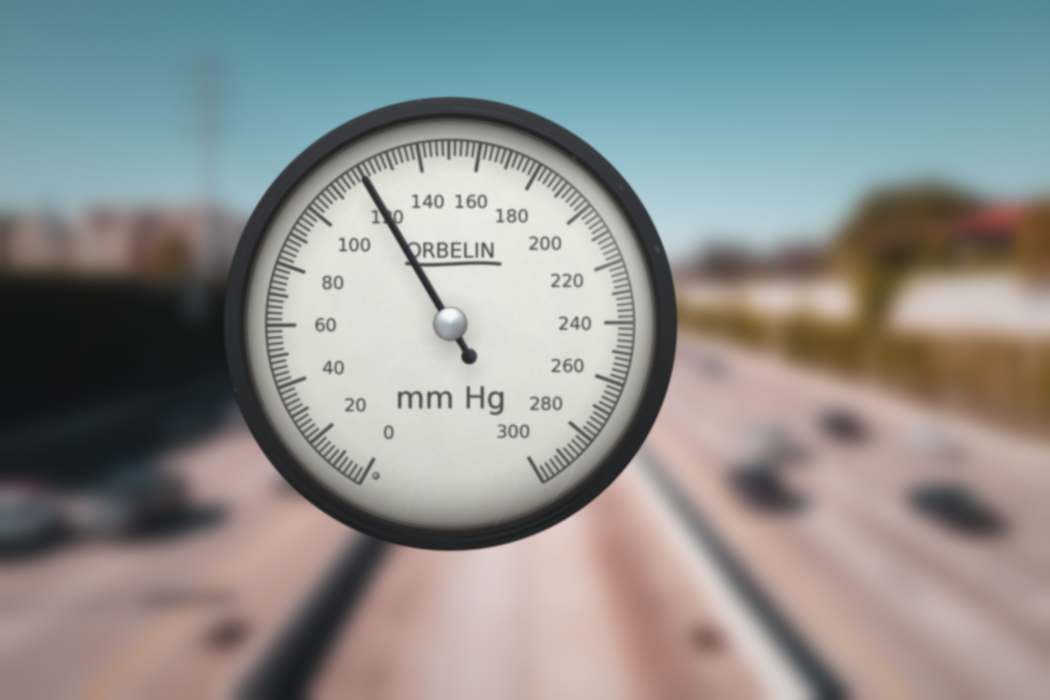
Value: 120,mmHg
